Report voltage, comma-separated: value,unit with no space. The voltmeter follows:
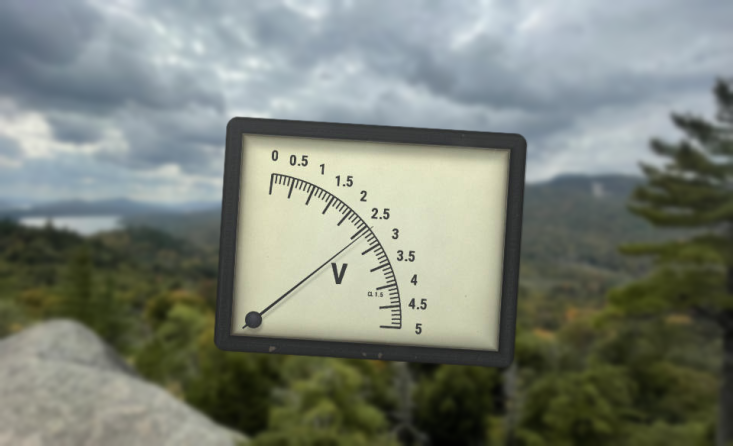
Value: 2.6,V
